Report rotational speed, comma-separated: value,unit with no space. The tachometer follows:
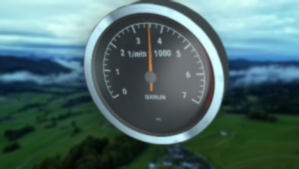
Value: 3600,rpm
